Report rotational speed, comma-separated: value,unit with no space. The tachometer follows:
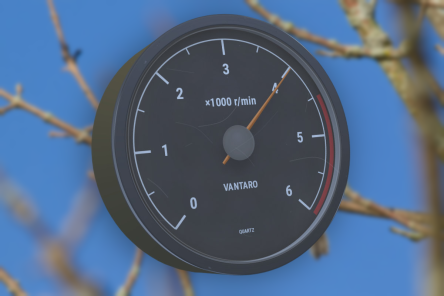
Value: 4000,rpm
